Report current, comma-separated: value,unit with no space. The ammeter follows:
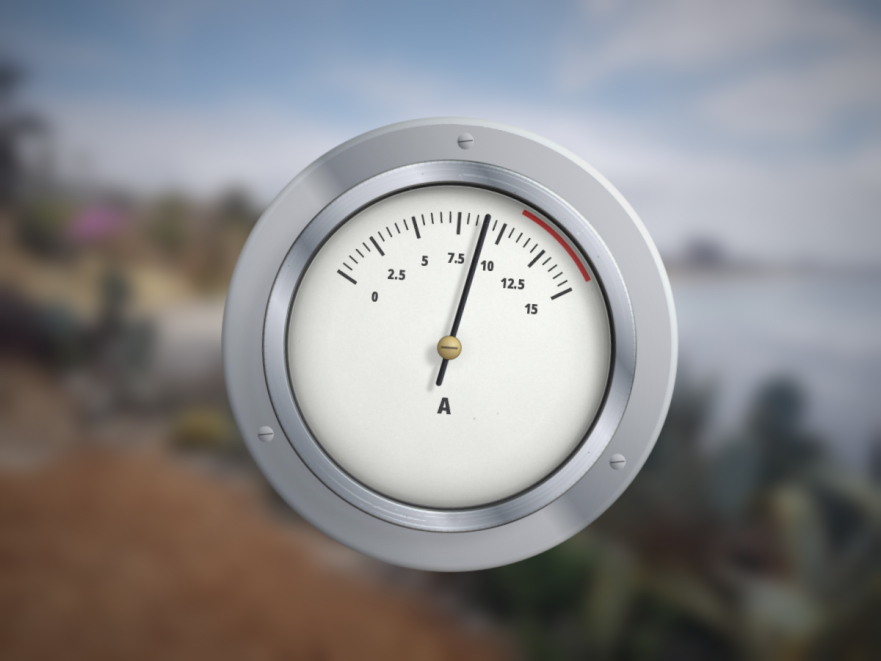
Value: 9,A
